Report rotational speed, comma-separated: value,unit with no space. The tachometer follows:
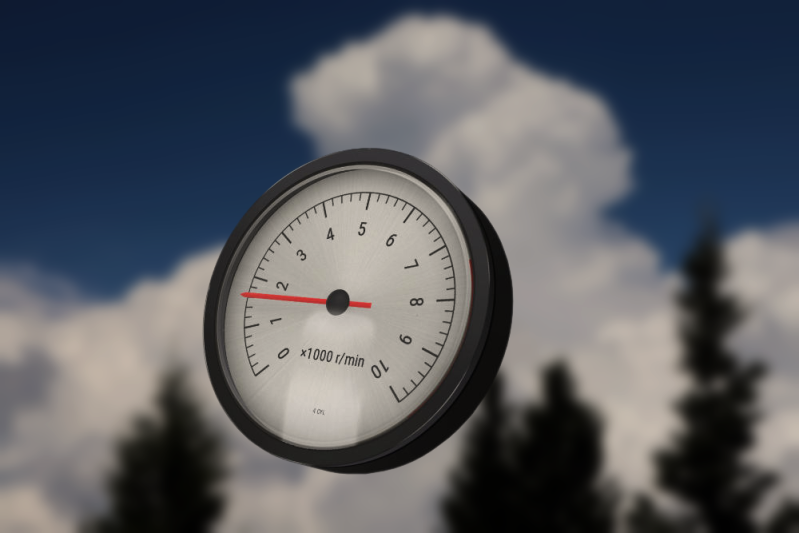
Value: 1600,rpm
